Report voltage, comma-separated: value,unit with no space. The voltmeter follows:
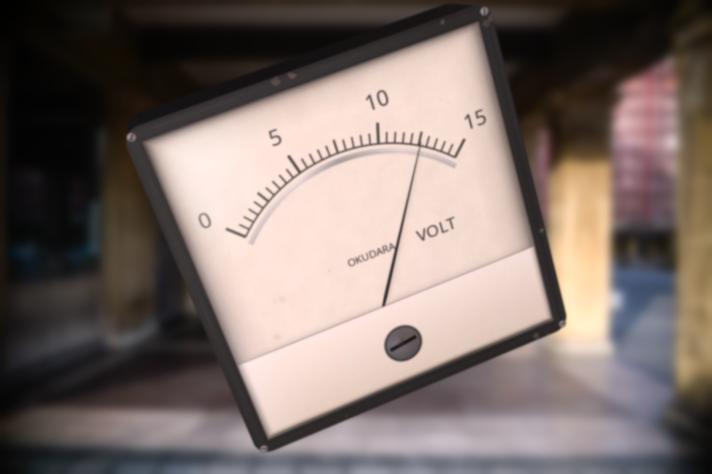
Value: 12.5,V
